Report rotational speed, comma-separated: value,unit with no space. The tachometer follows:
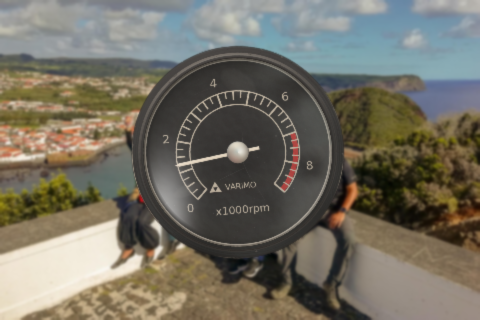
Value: 1250,rpm
